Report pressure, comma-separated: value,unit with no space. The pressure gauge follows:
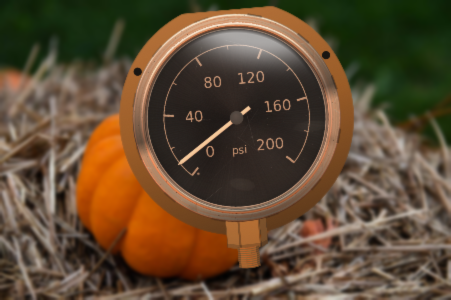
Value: 10,psi
